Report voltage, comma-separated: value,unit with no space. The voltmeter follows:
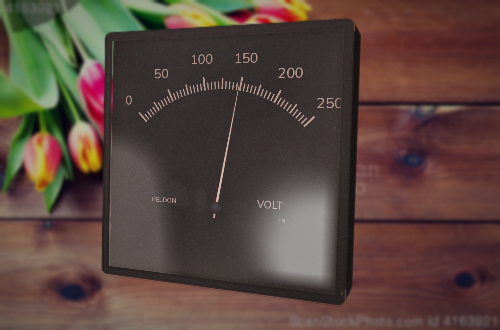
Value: 150,V
